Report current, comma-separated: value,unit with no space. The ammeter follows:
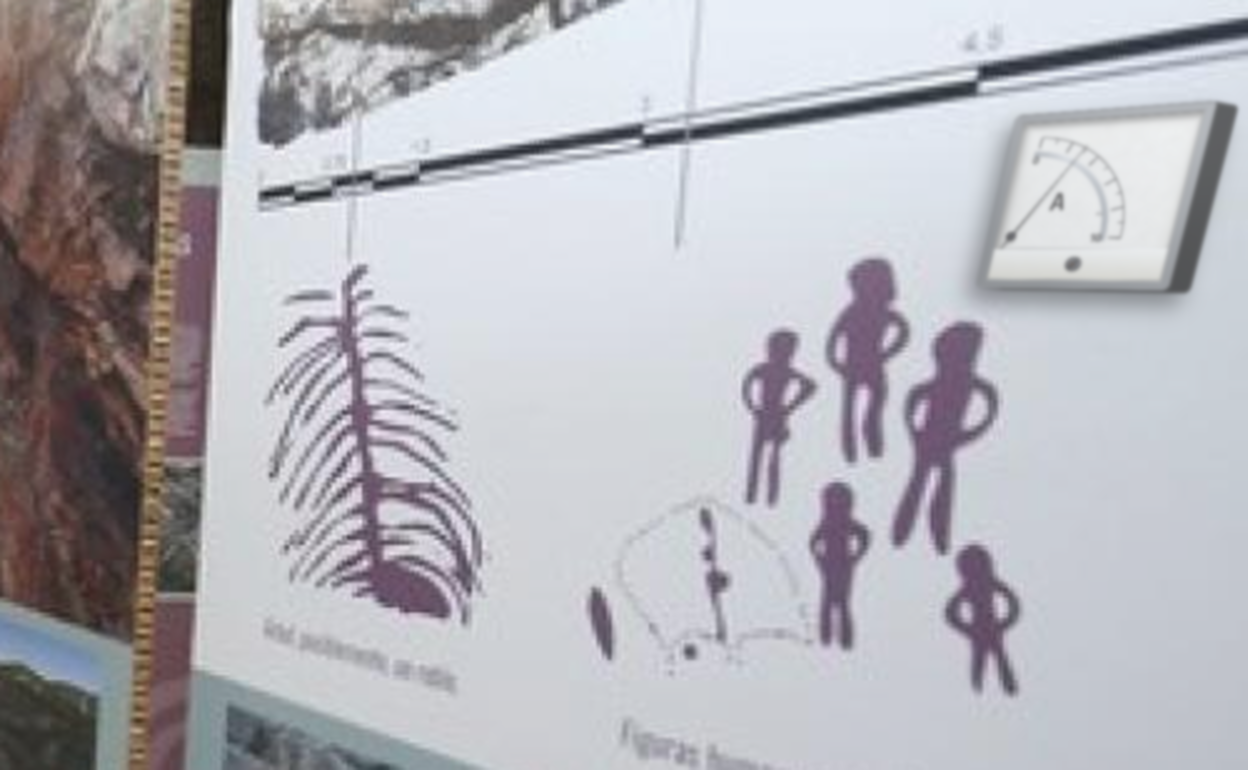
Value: 3,A
